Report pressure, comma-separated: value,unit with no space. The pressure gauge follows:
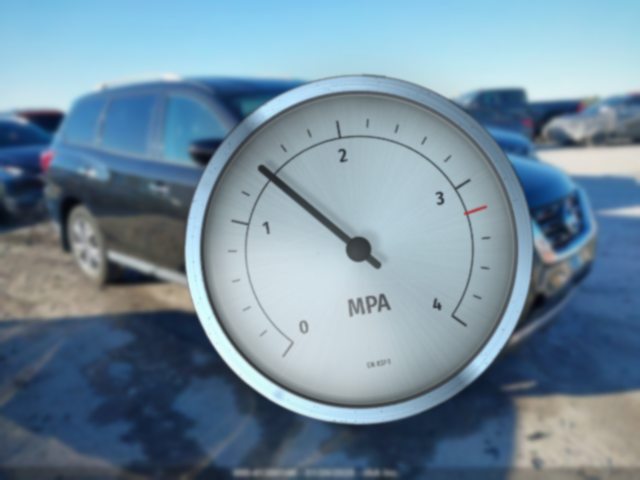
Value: 1.4,MPa
